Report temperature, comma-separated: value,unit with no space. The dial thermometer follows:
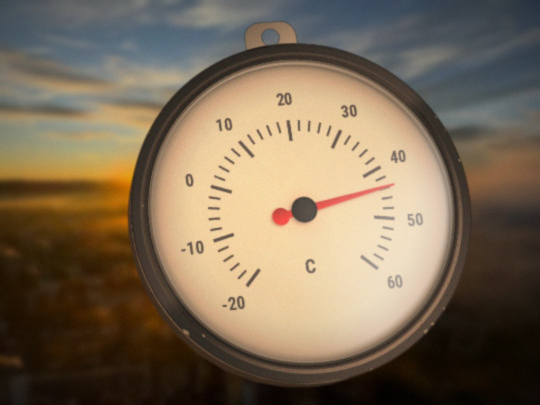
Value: 44,°C
